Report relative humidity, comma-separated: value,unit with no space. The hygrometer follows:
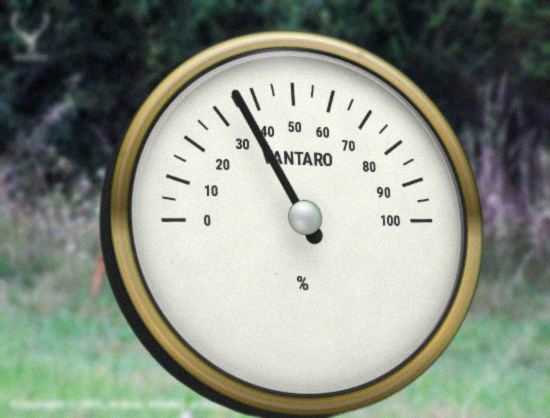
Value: 35,%
